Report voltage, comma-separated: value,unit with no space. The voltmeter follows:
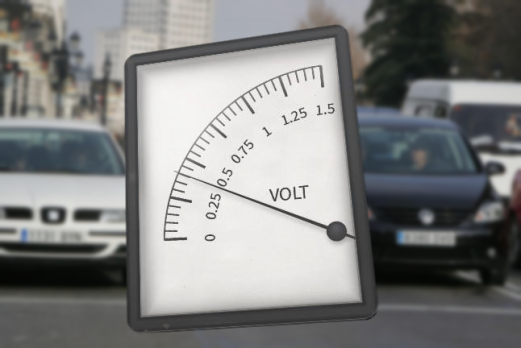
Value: 0.4,V
